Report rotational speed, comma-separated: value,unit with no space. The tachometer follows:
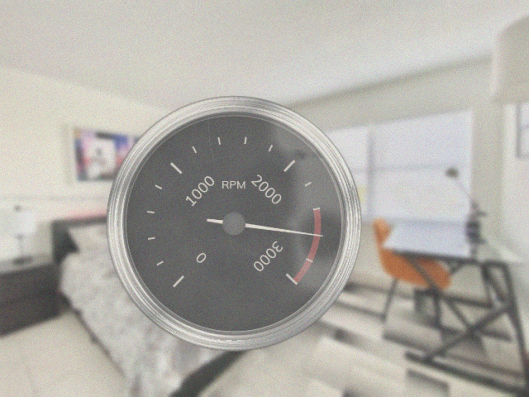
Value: 2600,rpm
